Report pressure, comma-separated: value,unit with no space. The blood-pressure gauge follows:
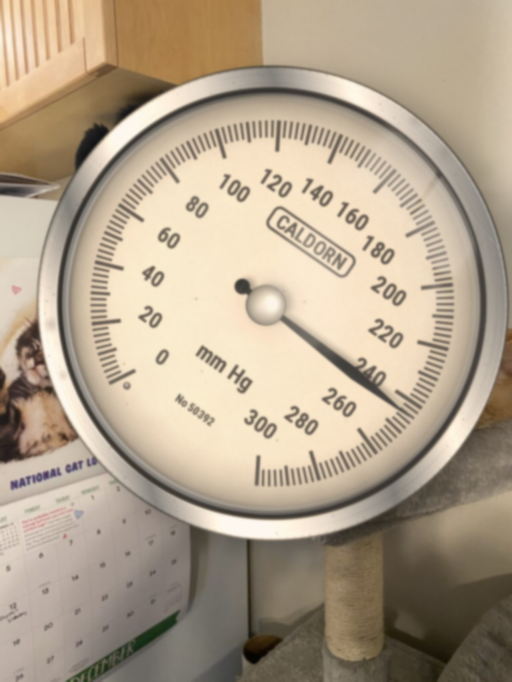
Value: 244,mmHg
